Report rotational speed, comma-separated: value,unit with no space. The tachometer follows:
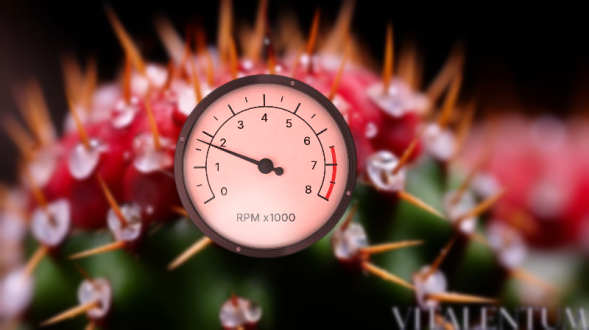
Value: 1750,rpm
